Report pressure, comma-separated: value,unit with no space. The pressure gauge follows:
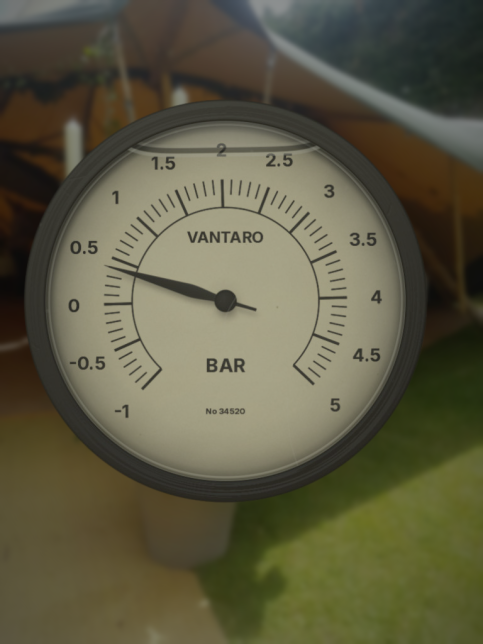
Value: 0.4,bar
